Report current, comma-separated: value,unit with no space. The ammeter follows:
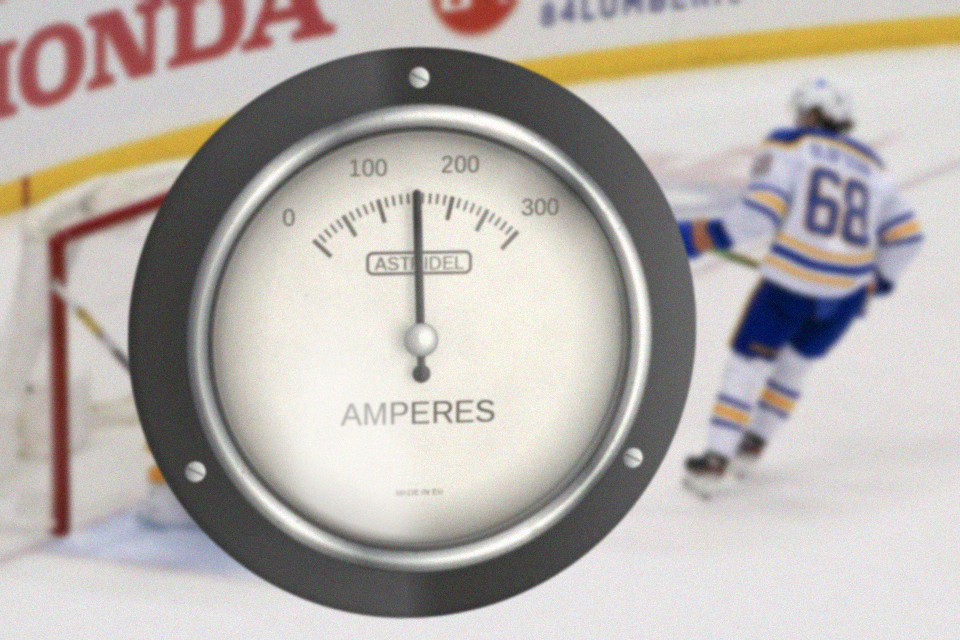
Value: 150,A
